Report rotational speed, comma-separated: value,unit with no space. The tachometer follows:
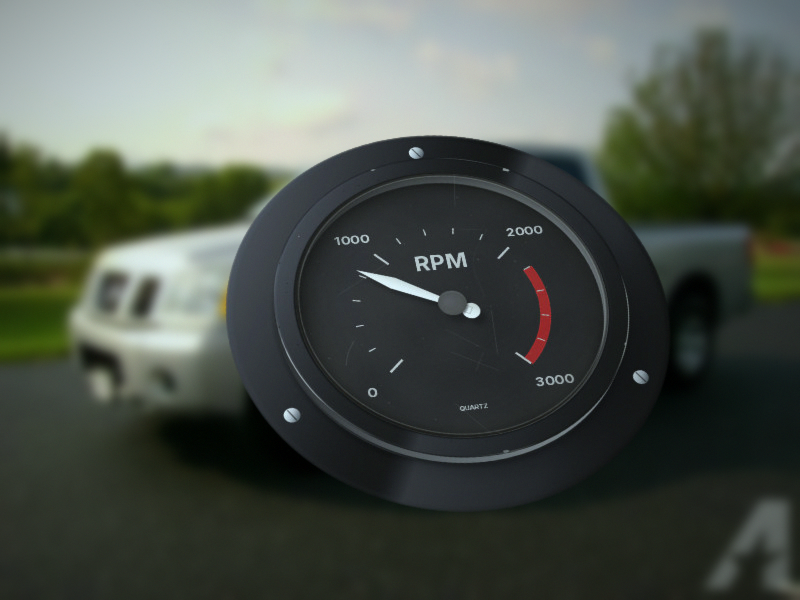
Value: 800,rpm
